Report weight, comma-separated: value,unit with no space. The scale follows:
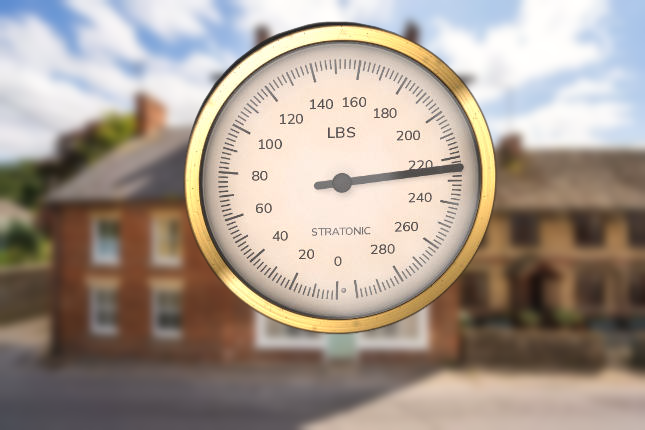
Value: 224,lb
